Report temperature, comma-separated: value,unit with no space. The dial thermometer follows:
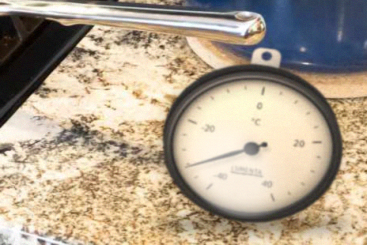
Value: -32,°C
